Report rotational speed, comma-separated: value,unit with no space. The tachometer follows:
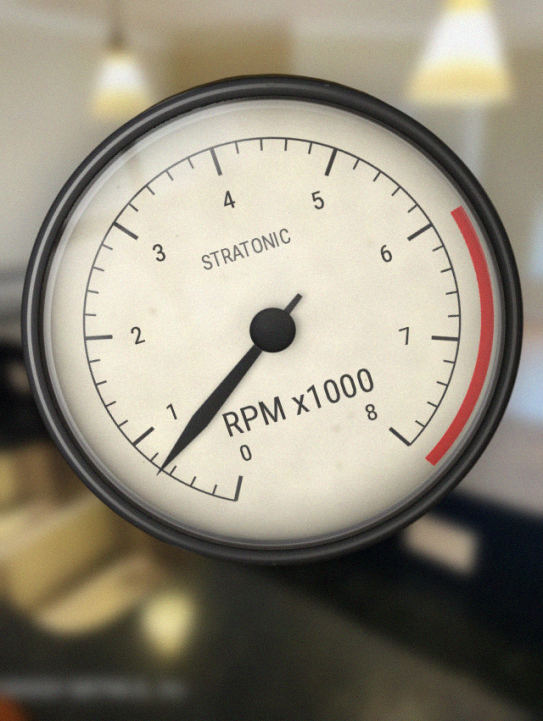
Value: 700,rpm
